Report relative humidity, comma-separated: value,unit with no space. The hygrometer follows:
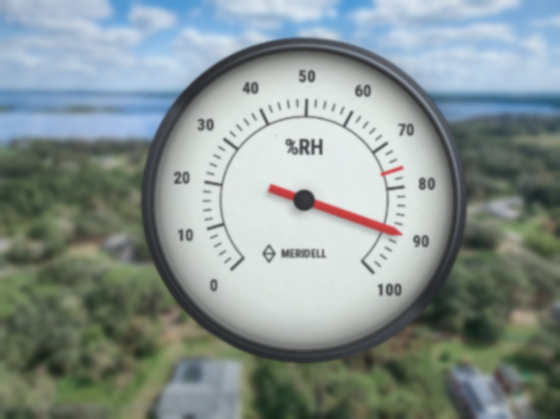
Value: 90,%
